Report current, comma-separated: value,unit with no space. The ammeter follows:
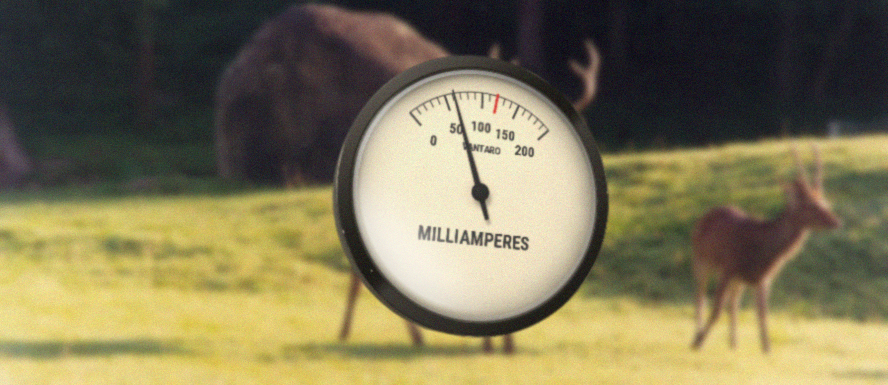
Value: 60,mA
